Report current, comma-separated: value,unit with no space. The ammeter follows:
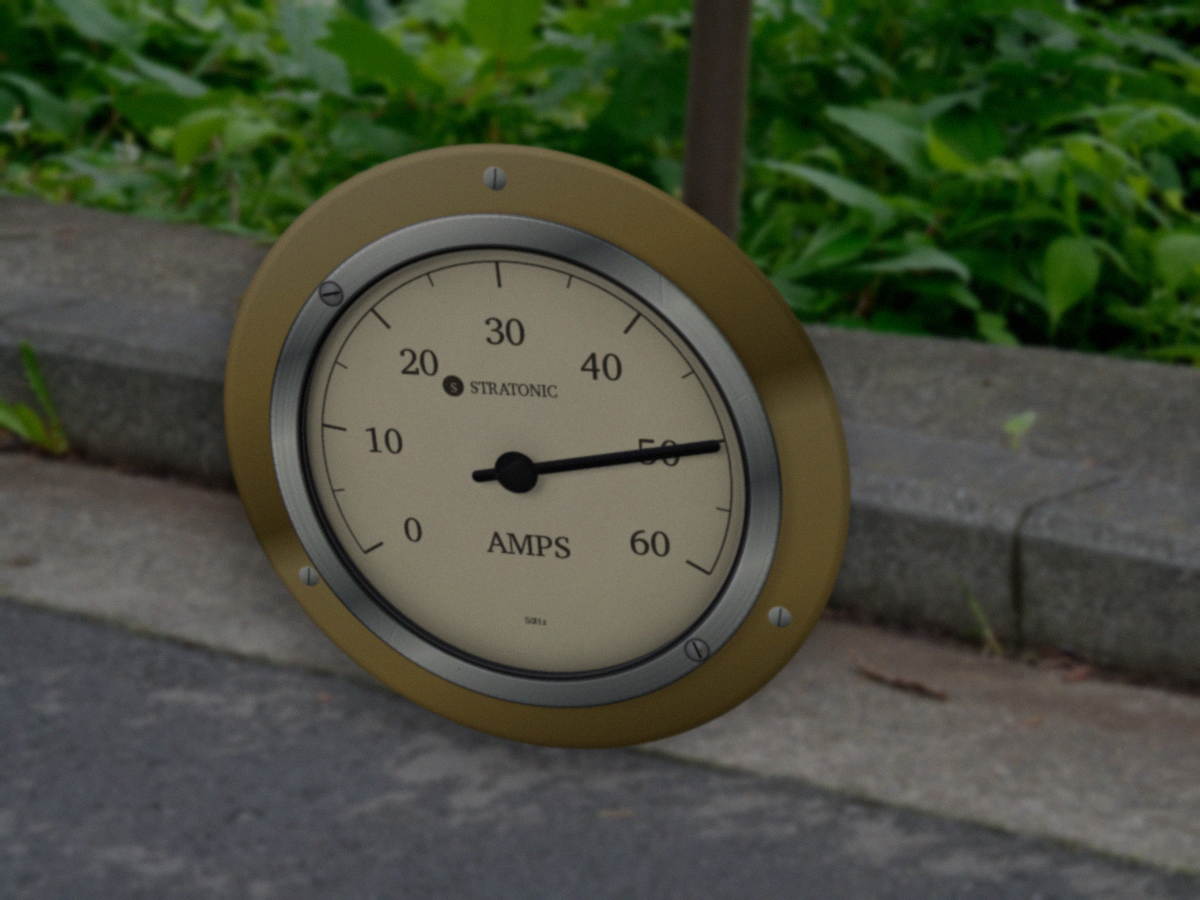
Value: 50,A
